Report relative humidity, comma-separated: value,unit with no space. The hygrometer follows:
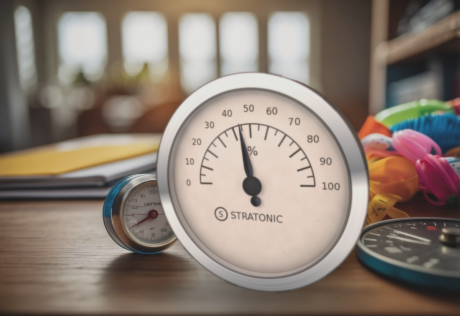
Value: 45,%
